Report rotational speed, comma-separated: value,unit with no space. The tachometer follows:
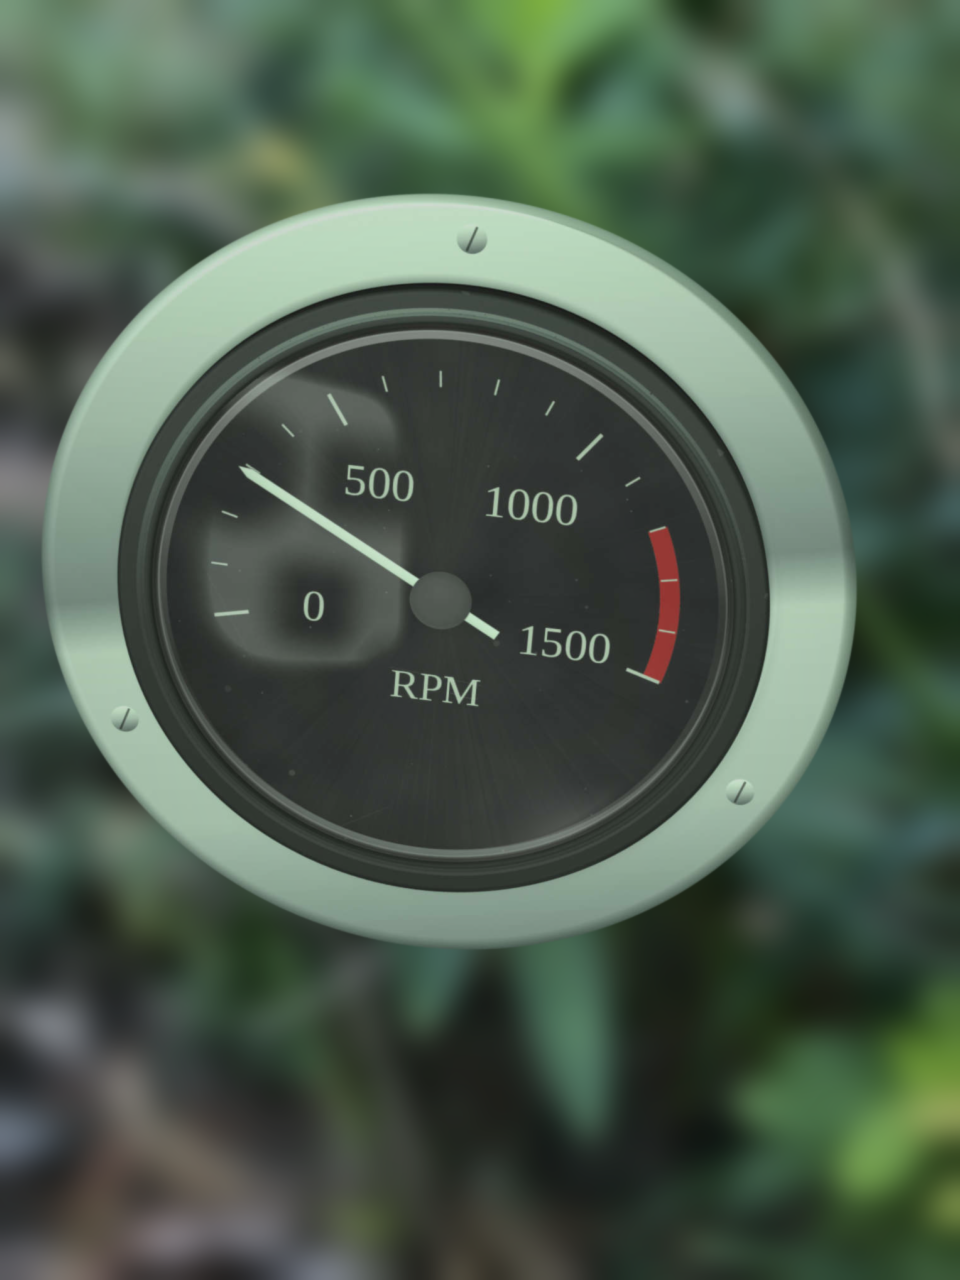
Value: 300,rpm
